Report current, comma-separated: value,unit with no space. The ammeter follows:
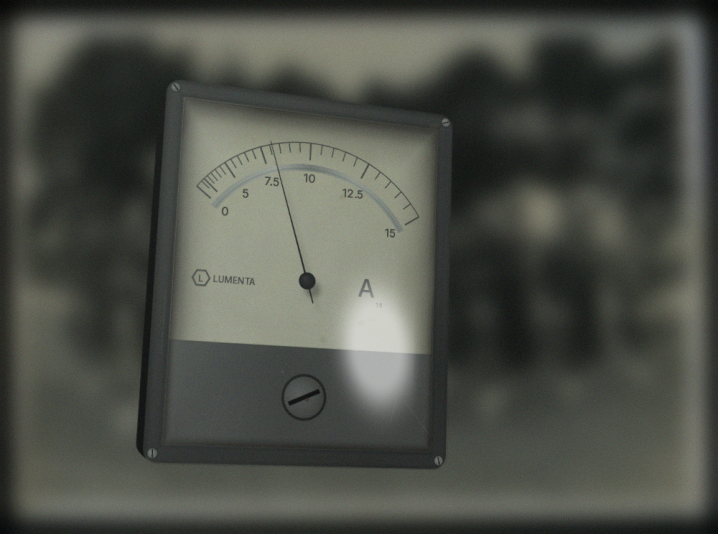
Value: 8,A
